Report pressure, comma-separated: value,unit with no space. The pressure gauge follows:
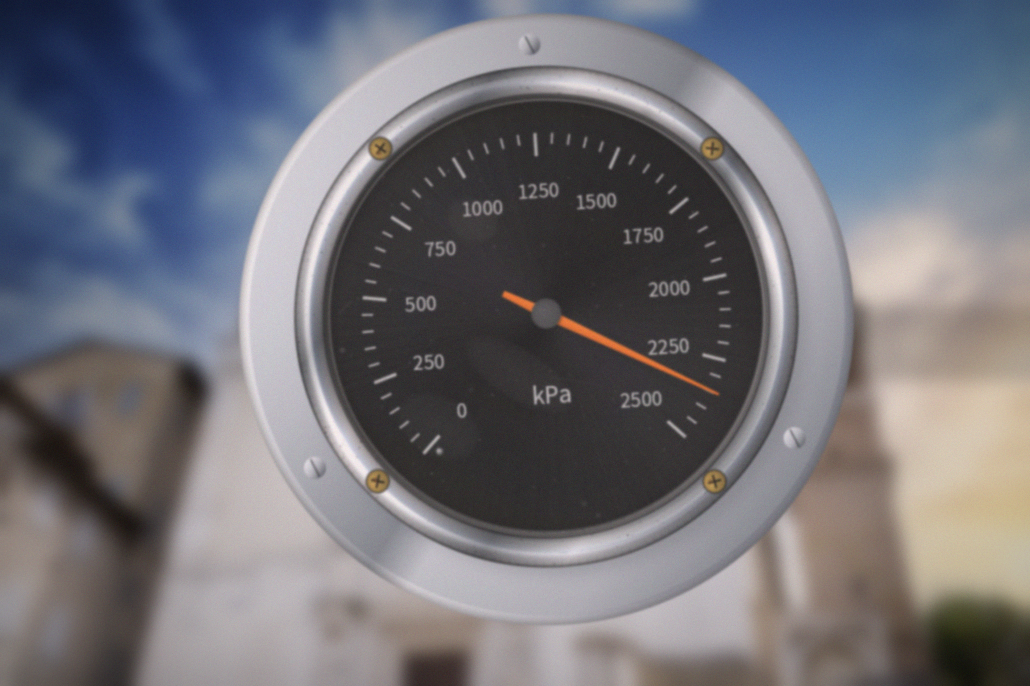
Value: 2350,kPa
